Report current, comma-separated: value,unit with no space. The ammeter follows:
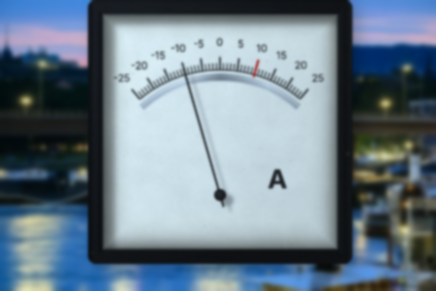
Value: -10,A
